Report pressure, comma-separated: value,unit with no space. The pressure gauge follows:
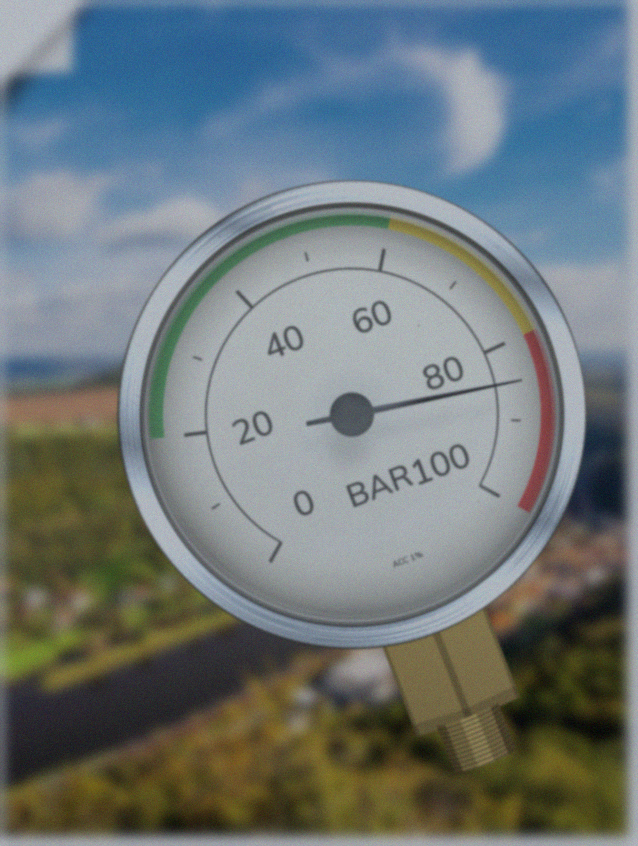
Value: 85,bar
